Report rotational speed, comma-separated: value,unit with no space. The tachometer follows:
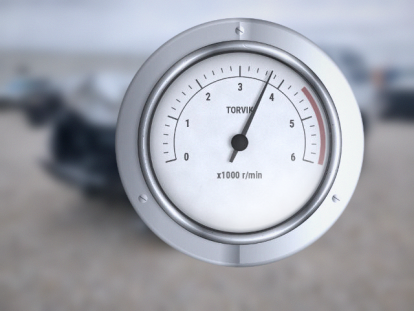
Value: 3700,rpm
